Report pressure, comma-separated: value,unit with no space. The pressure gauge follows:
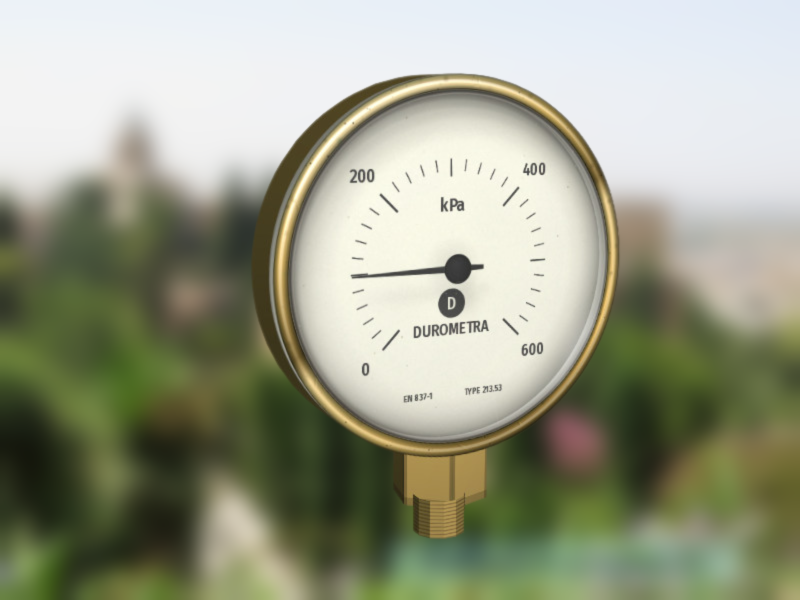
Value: 100,kPa
